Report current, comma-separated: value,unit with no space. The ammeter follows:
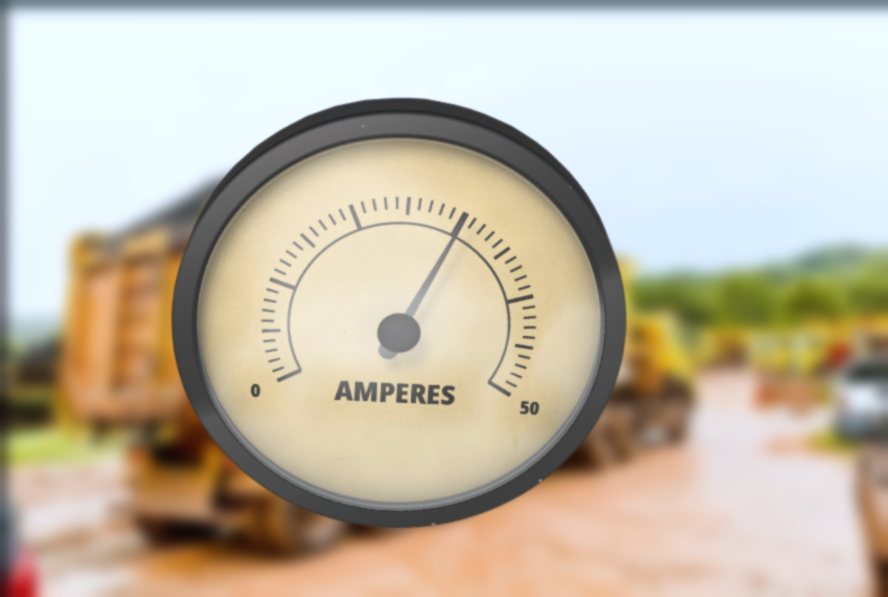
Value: 30,A
